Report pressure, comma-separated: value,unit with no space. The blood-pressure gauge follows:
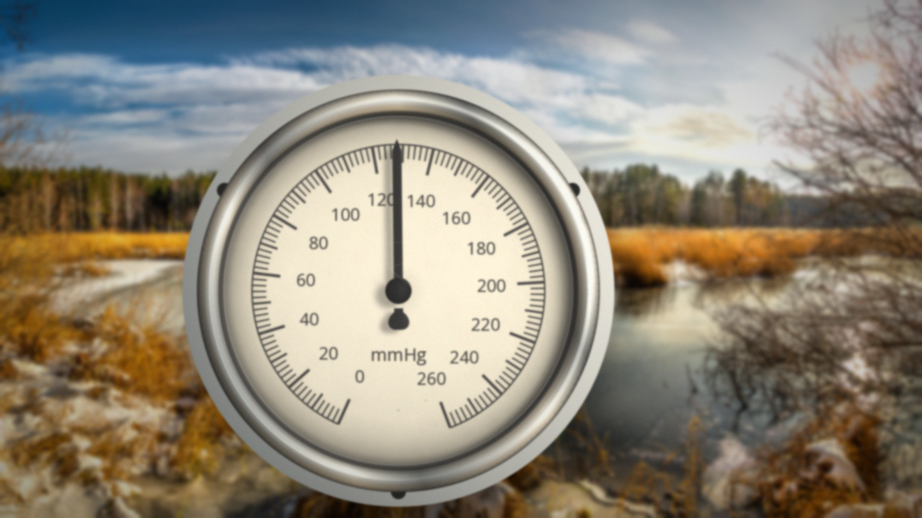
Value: 128,mmHg
